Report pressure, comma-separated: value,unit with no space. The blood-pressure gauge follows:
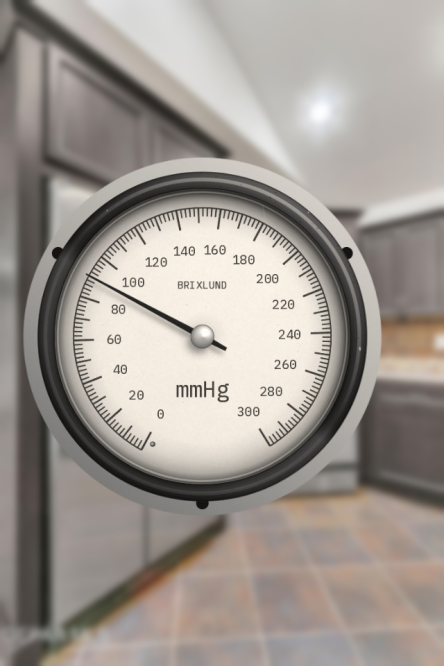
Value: 90,mmHg
